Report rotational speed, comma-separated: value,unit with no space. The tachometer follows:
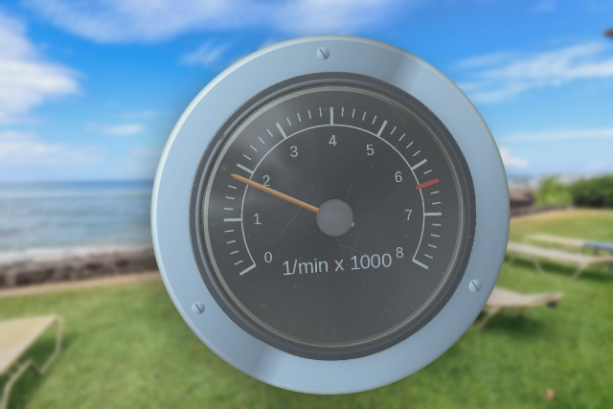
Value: 1800,rpm
